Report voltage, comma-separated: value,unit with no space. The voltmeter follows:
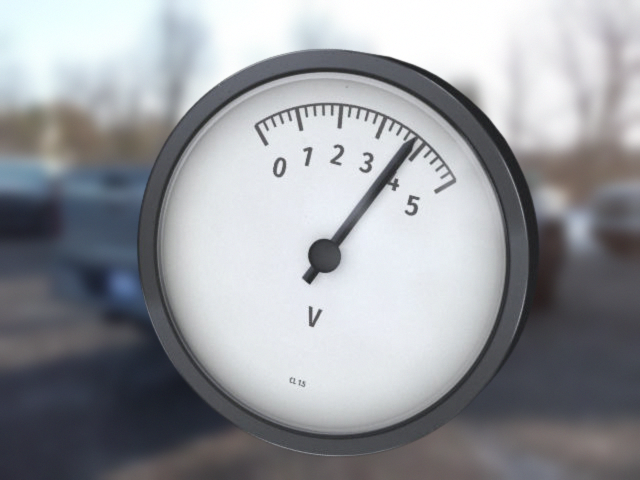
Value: 3.8,V
